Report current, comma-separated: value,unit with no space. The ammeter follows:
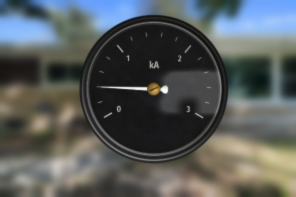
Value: 0.4,kA
